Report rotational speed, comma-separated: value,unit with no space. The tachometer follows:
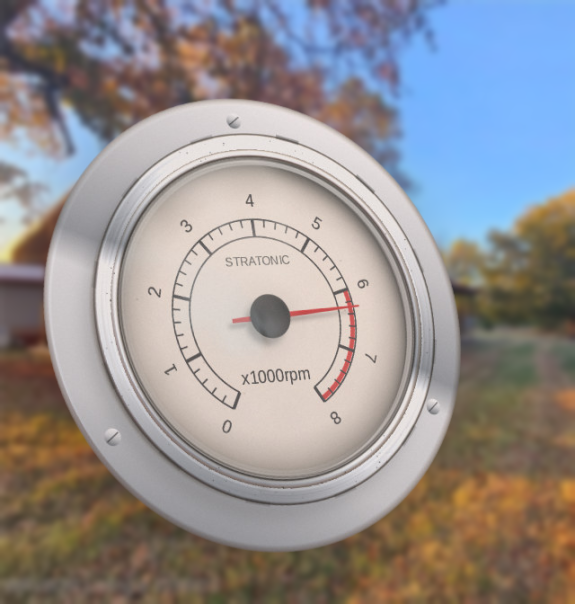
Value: 6300,rpm
